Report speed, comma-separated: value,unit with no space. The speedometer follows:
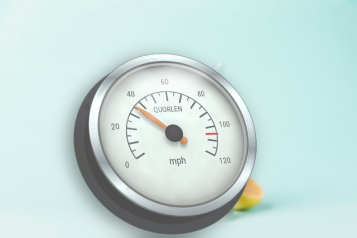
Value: 35,mph
